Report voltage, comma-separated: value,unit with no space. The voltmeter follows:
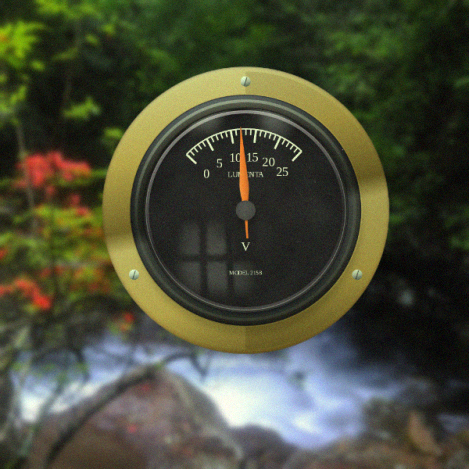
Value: 12,V
